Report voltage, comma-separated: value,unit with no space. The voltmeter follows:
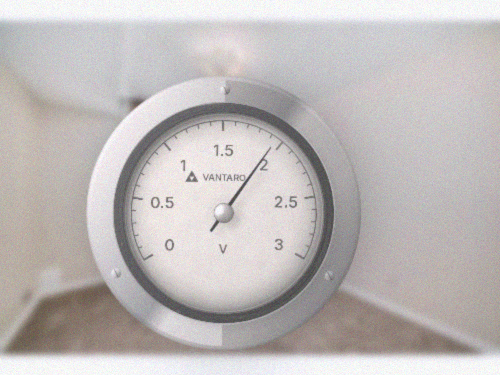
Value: 1.95,V
